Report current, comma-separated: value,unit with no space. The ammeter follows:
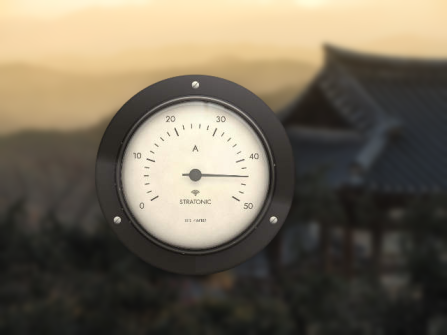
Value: 44,A
